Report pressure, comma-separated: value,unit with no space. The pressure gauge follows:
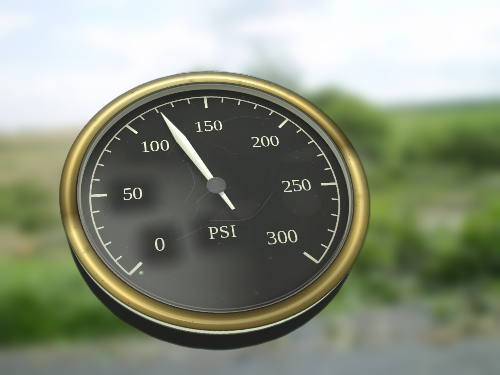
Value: 120,psi
